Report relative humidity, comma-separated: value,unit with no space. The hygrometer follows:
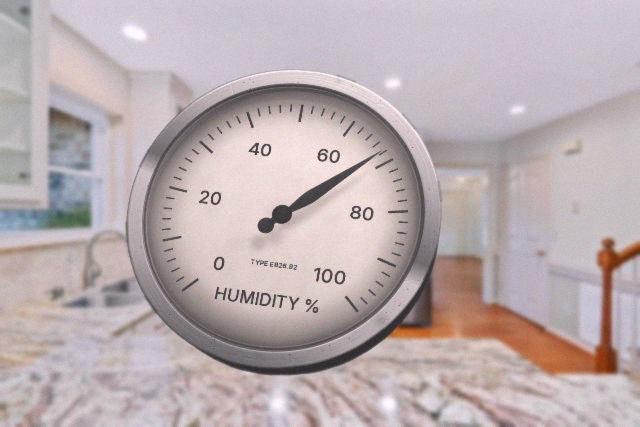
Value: 68,%
